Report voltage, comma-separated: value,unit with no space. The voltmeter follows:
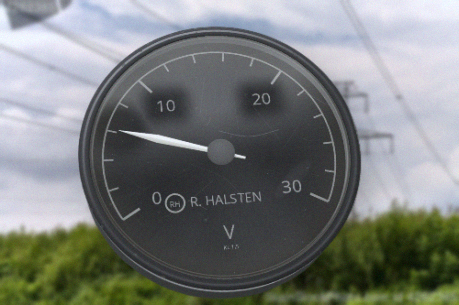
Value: 6,V
